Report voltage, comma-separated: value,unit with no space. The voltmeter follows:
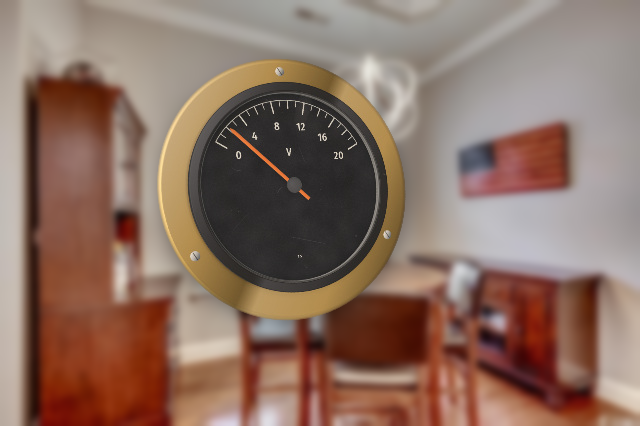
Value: 2,V
